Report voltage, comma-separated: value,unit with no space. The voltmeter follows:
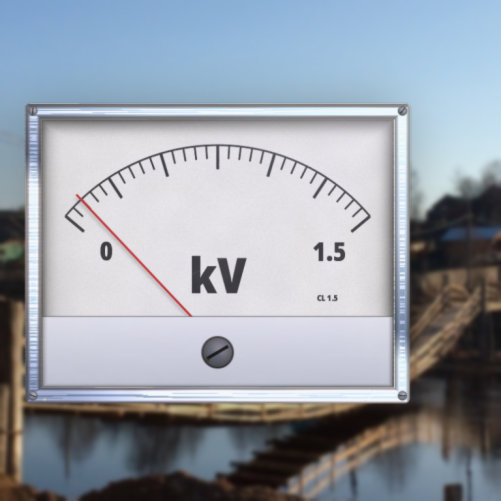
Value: 0.1,kV
